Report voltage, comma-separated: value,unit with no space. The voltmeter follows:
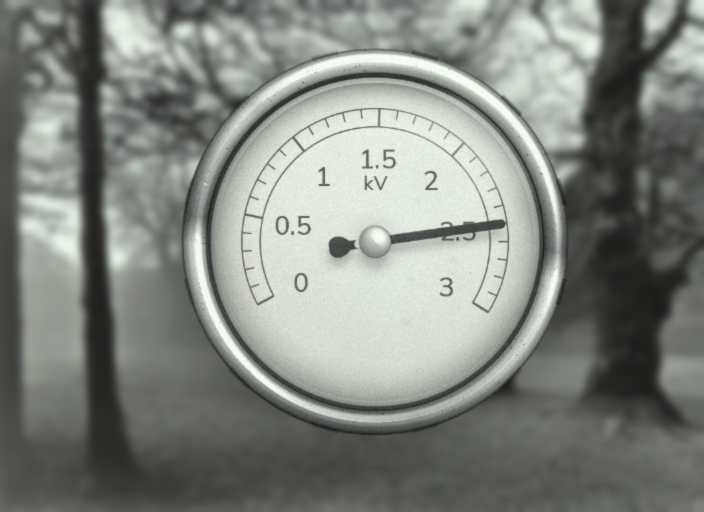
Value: 2.5,kV
